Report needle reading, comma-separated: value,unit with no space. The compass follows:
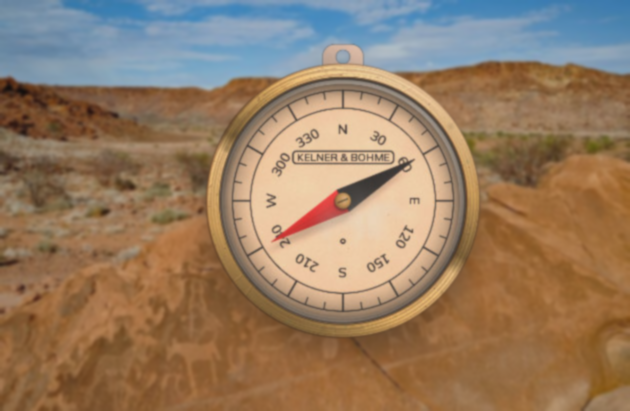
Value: 240,°
